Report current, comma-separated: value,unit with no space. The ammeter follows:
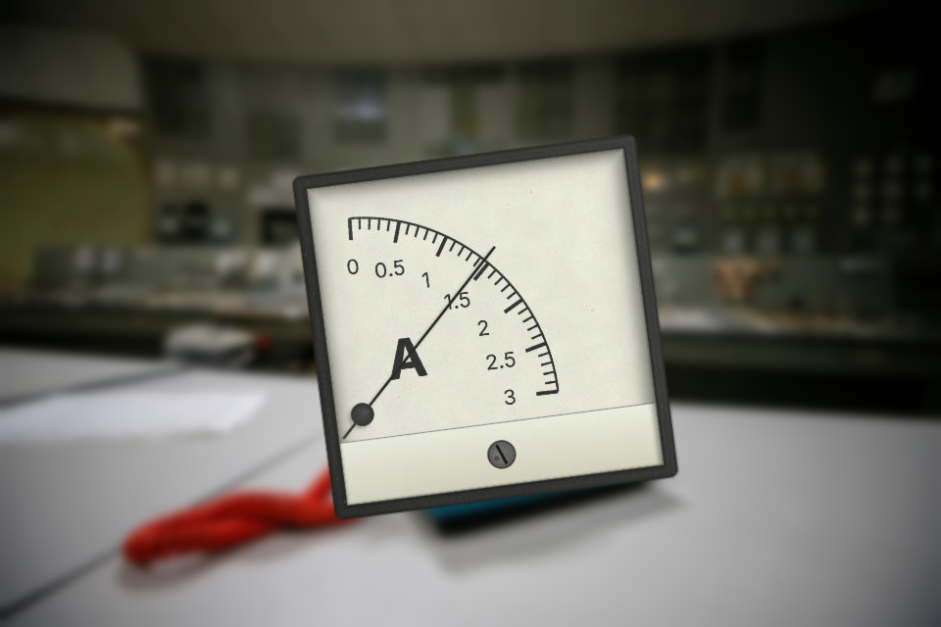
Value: 1.45,A
